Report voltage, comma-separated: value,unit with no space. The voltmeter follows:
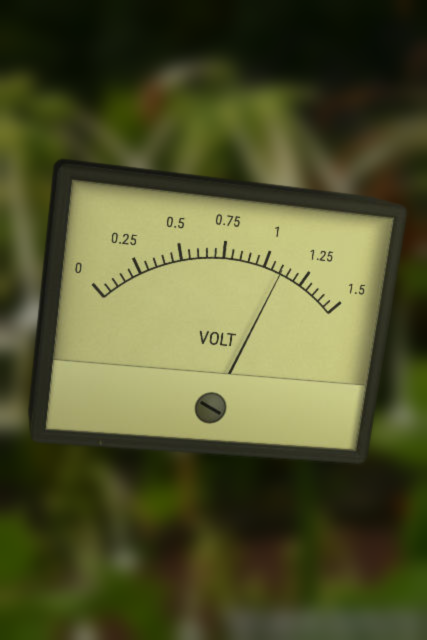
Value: 1.1,V
